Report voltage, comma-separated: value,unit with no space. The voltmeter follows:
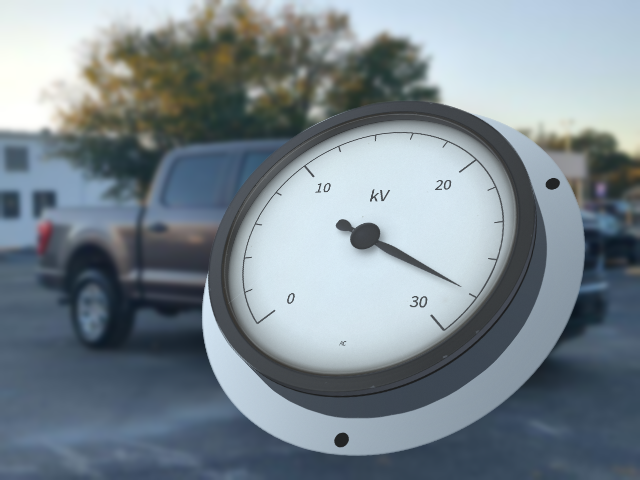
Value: 28,kV
